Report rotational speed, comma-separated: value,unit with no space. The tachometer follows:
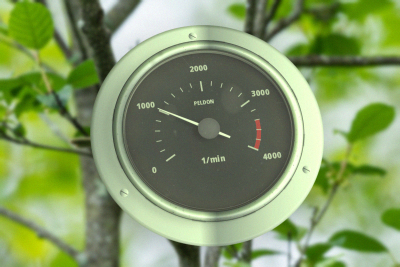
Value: 1000,rpm
